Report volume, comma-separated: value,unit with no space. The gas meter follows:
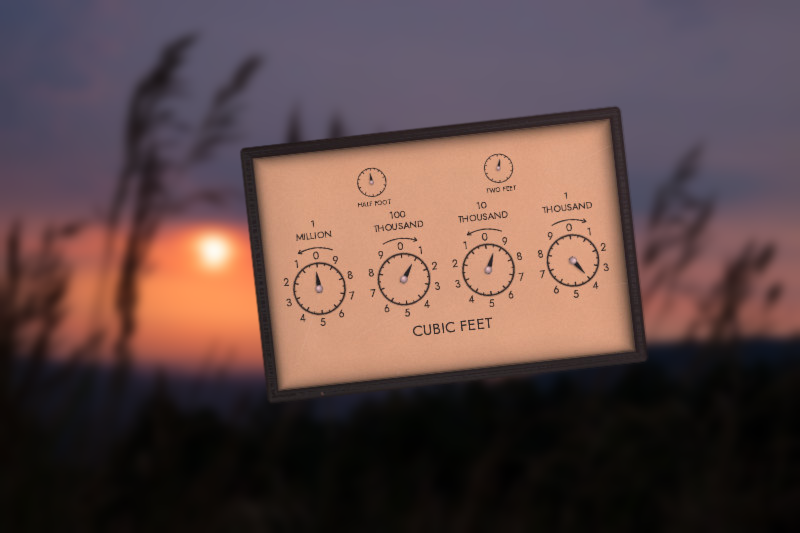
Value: 9400,ft³
